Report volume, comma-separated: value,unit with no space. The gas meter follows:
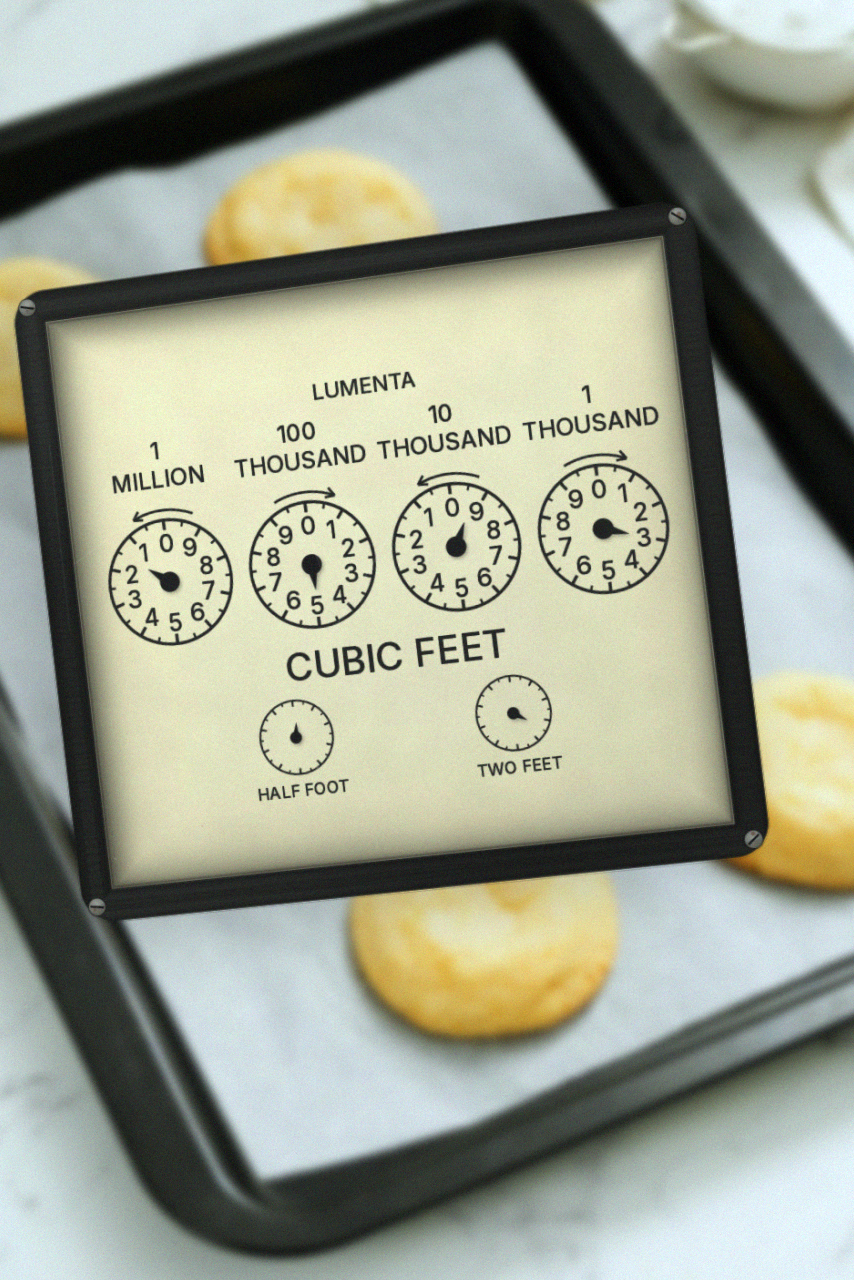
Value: 149300,ft³
